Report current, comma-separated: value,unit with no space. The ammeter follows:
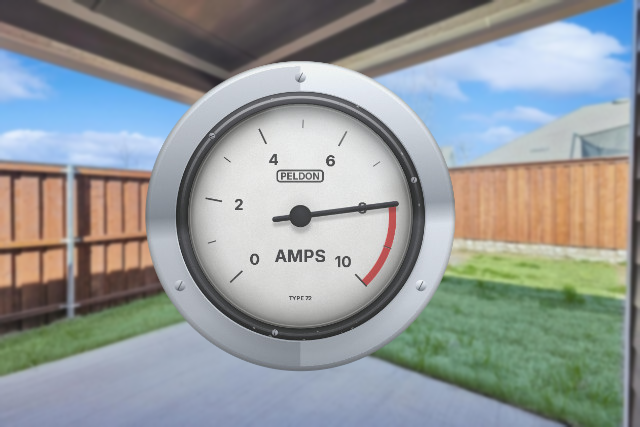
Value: 8,A
